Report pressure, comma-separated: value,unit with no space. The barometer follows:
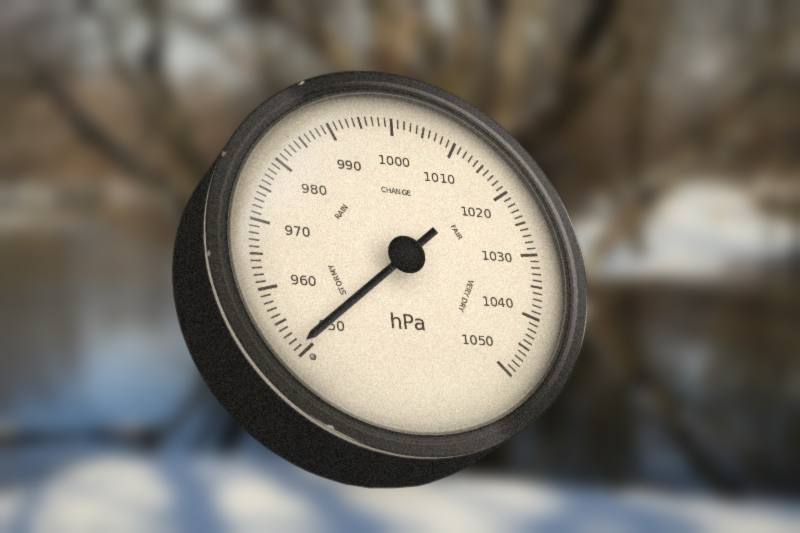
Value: 951,hPa
